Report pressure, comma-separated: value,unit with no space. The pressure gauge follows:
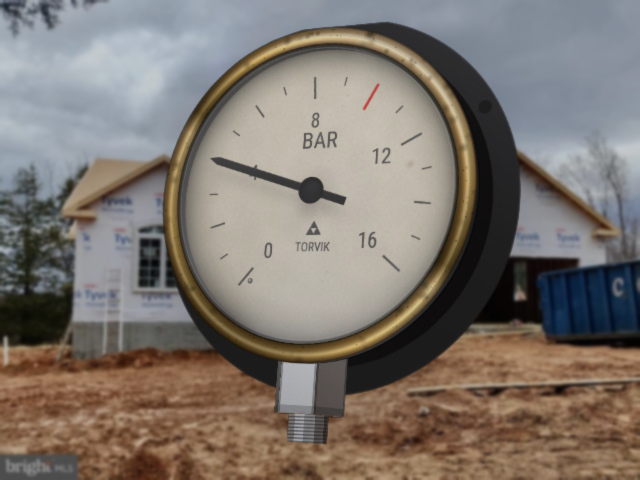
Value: 4,bar
